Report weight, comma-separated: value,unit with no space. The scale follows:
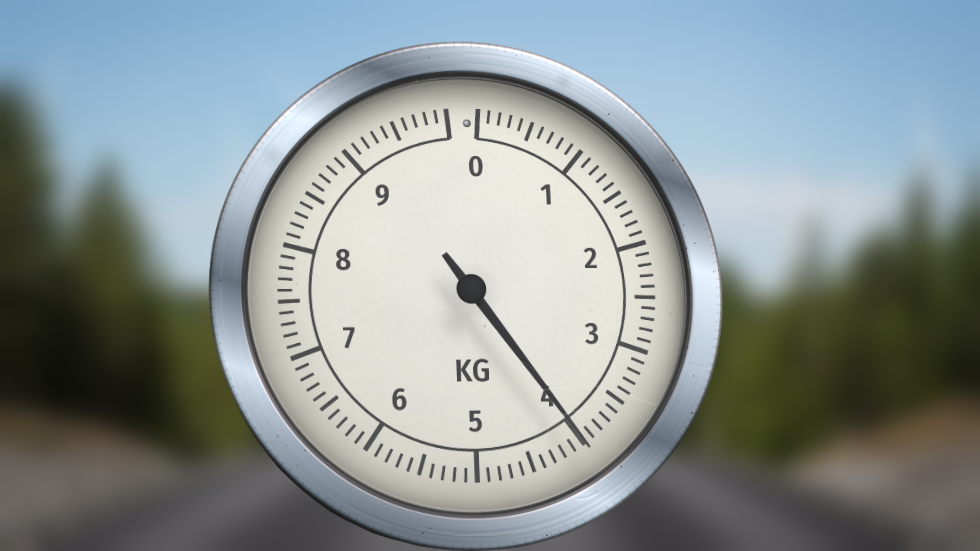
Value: 4,kg
